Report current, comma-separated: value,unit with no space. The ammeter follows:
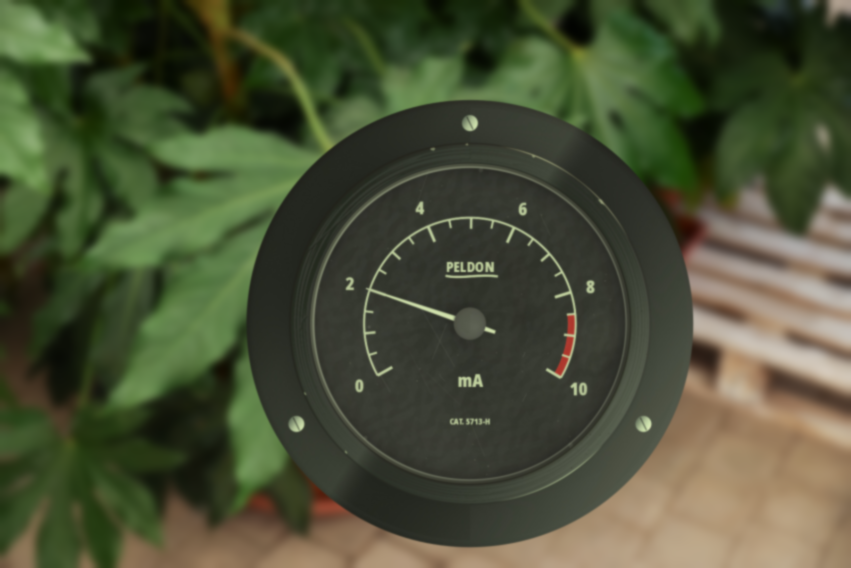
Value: 2,mA
